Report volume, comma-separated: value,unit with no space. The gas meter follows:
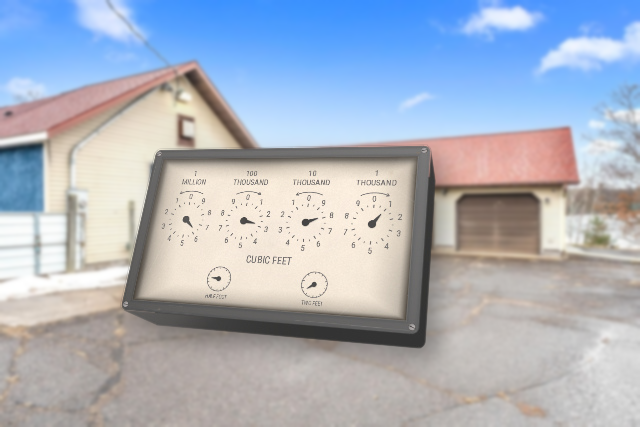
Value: 628100,ft³
